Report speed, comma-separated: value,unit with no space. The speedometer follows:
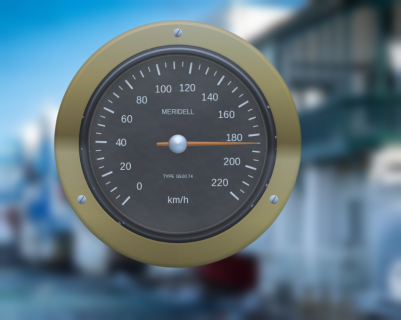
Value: 185,km/h
